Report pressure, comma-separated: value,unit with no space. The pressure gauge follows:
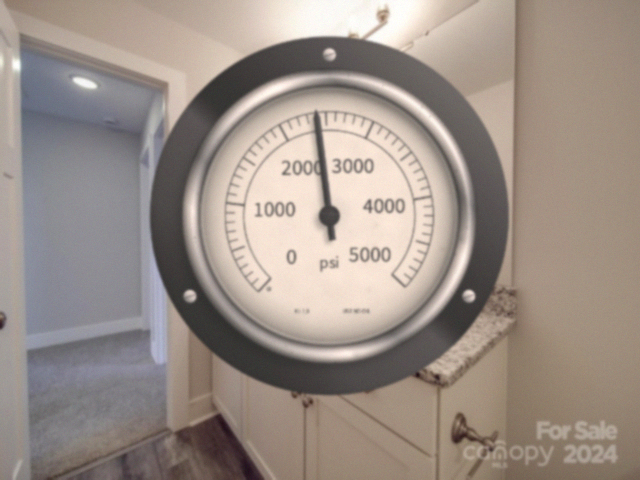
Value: 2400,psi
